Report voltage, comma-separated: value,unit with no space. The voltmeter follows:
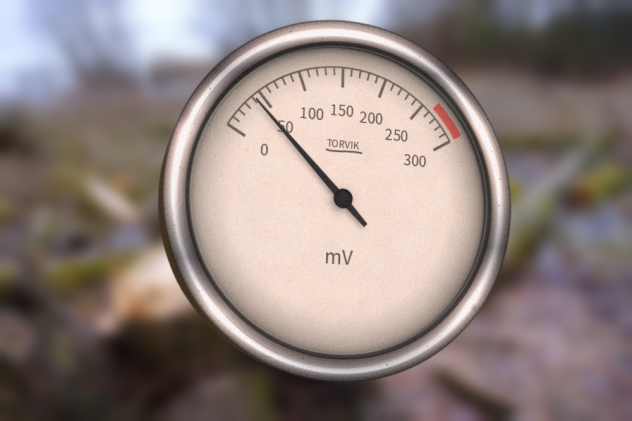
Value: 40,mV
